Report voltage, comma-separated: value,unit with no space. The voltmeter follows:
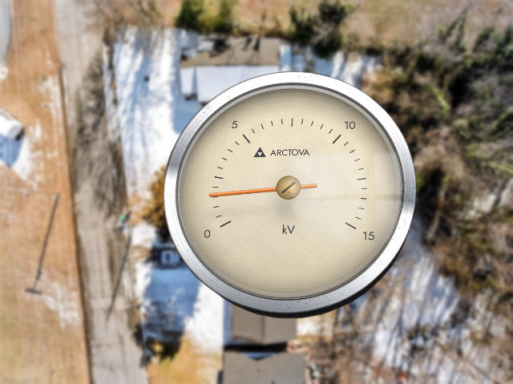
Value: 1.5,kV
